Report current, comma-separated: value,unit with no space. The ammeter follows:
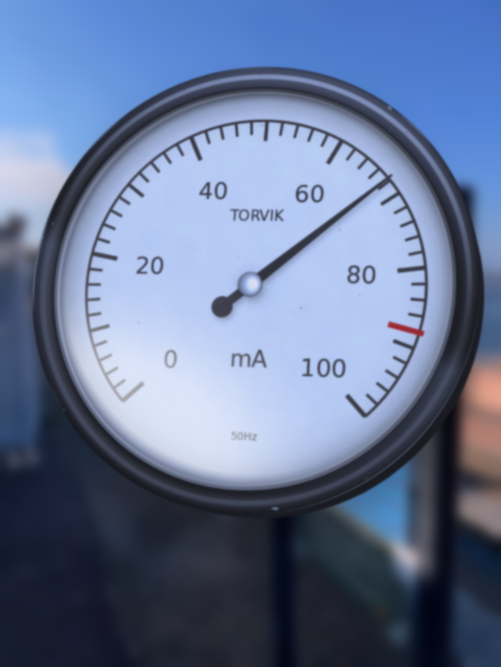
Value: 68,mA
